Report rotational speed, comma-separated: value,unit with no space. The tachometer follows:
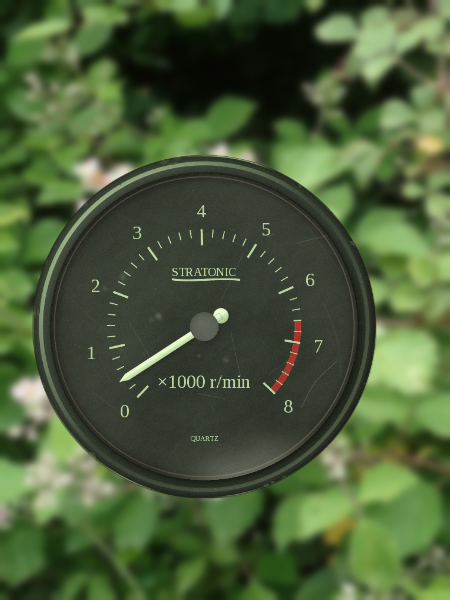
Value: 400,rpm
